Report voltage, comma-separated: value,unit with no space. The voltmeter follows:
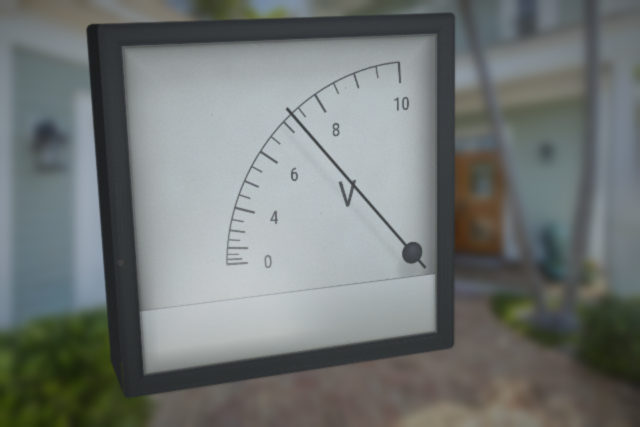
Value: 7.25,V
